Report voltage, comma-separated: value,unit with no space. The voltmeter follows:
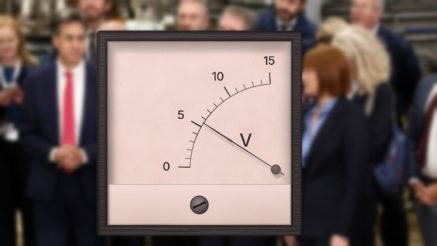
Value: 5.5,V
